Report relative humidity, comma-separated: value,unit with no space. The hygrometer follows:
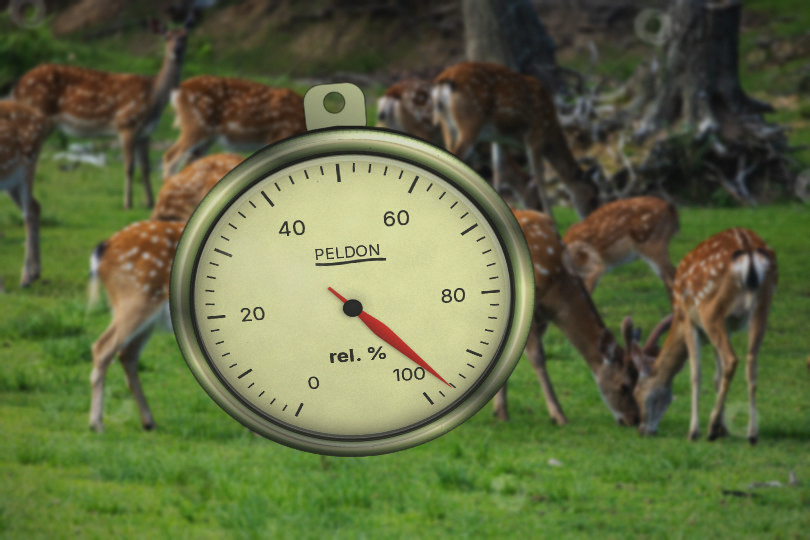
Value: 96,%
